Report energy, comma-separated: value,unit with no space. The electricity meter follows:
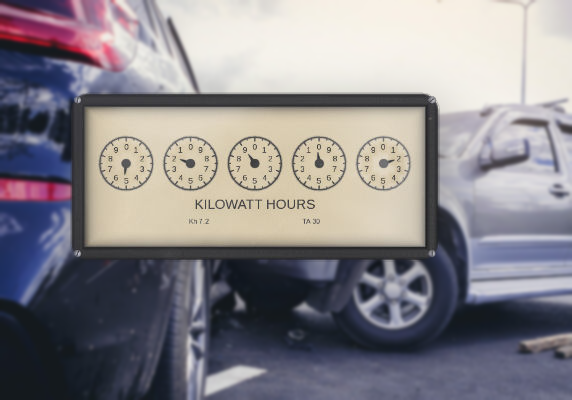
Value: 51902,kWh
